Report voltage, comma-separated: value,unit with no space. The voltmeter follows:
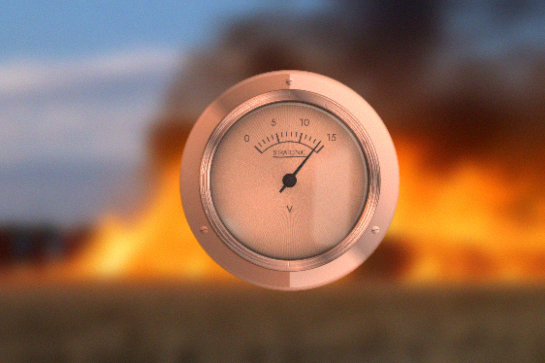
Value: 14,V
